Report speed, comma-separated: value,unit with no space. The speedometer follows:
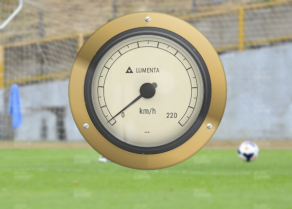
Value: 5,km/h
